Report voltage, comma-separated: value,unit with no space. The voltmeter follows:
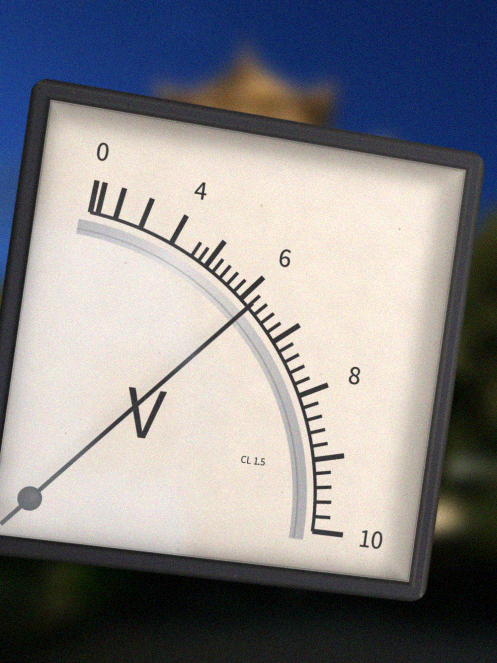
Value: 6.2,V
